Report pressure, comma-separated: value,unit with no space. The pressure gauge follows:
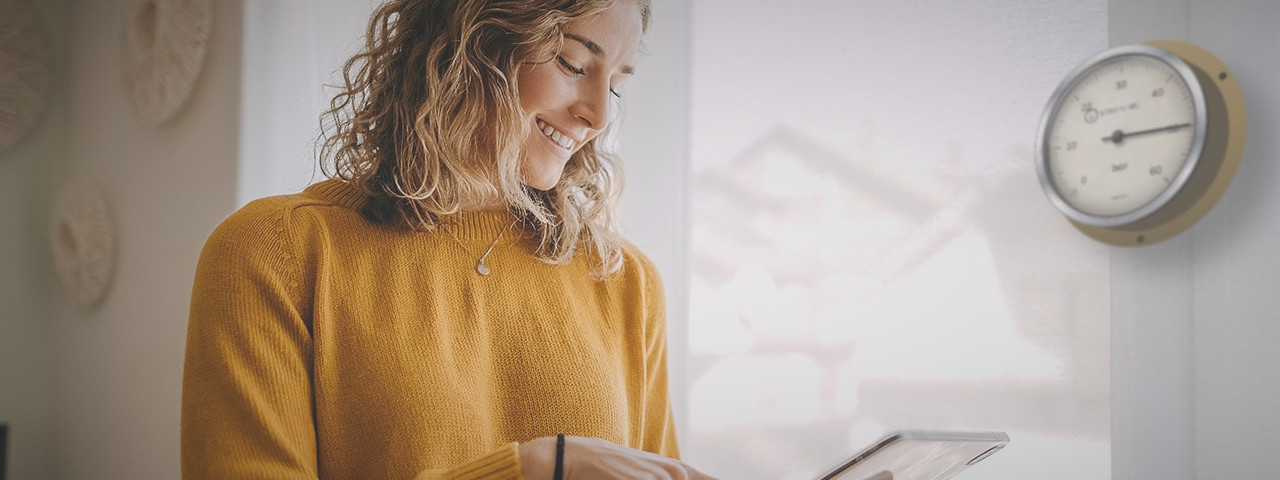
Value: 50,bar
